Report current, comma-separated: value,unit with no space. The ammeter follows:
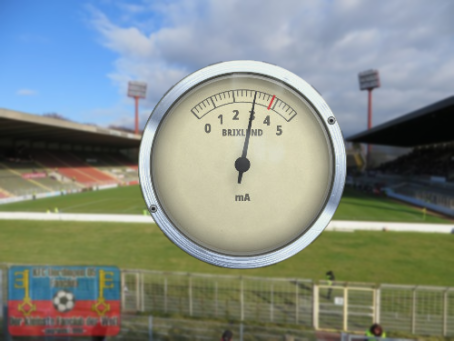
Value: 3,mA
